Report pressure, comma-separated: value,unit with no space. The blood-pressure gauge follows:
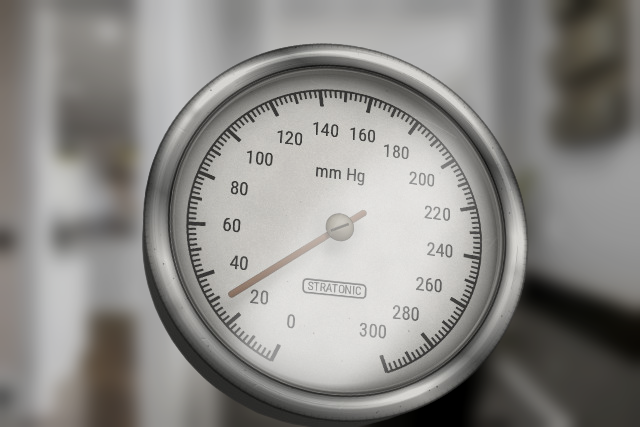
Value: 28,mmHg
